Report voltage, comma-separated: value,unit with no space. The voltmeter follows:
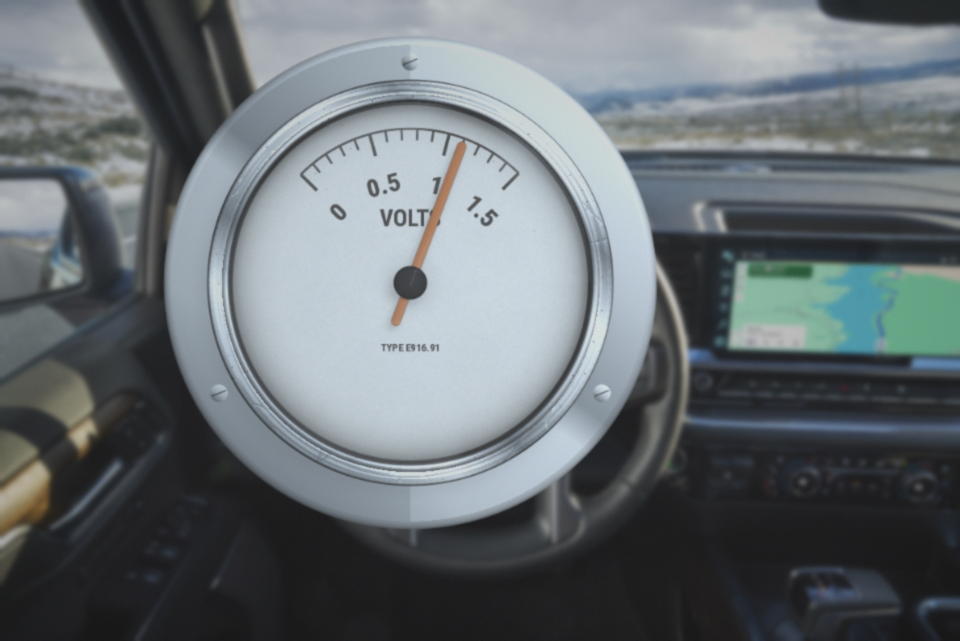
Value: 1.1,V
